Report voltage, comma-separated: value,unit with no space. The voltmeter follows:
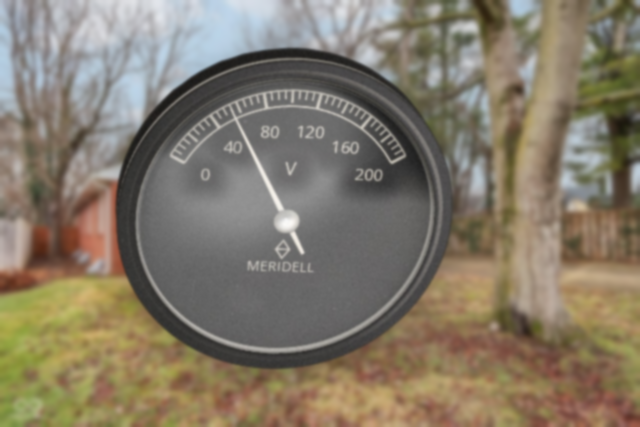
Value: 55,V
